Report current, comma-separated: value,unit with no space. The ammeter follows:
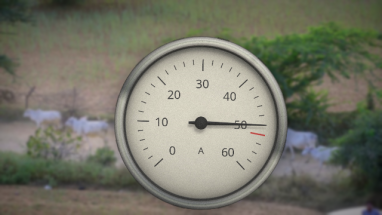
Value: 50,A
